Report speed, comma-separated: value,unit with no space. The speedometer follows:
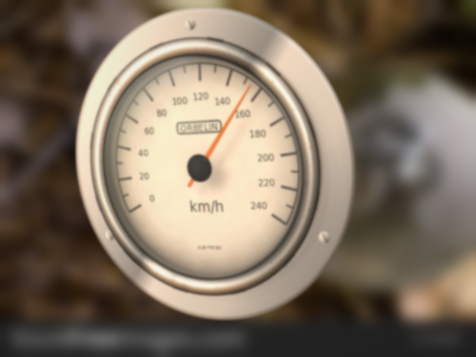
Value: 155,km/h
